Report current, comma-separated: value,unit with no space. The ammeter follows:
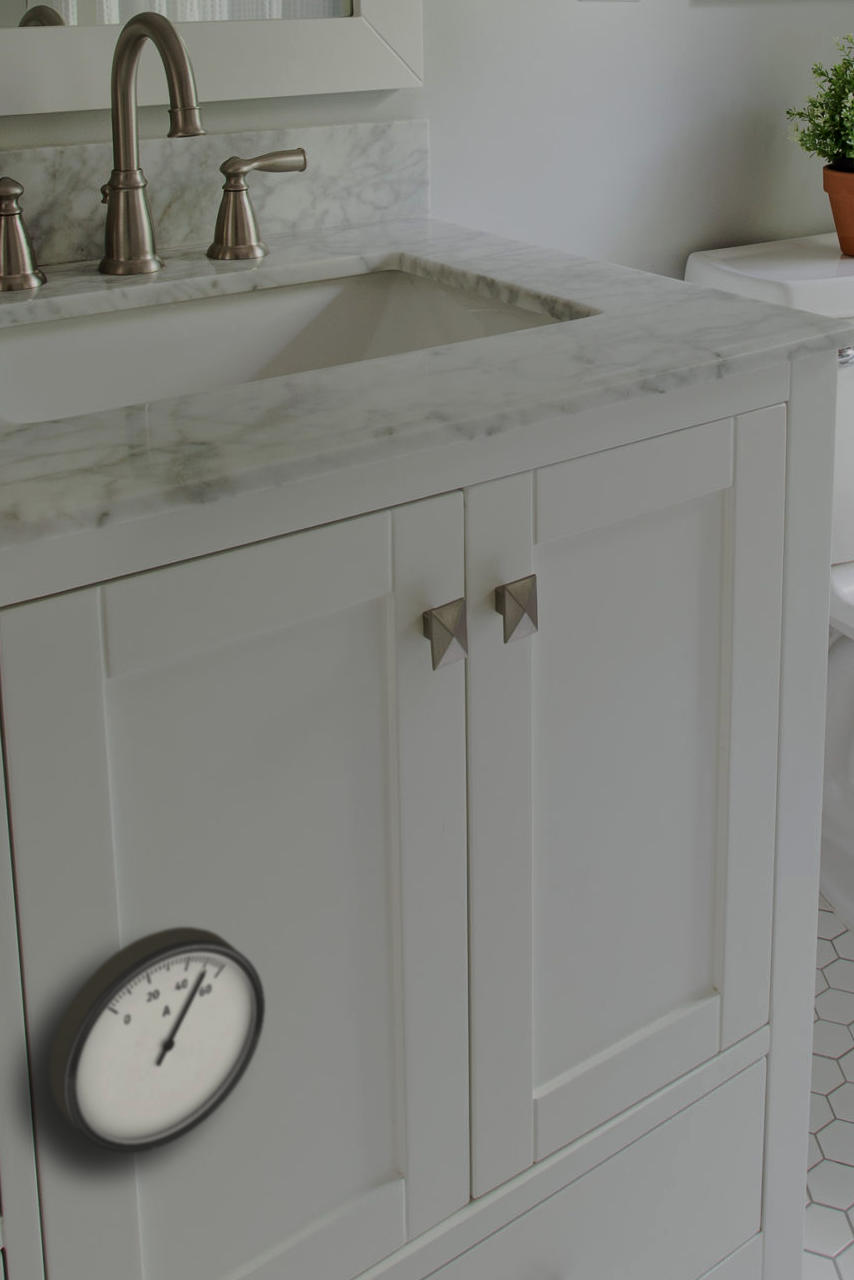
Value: 50,A
